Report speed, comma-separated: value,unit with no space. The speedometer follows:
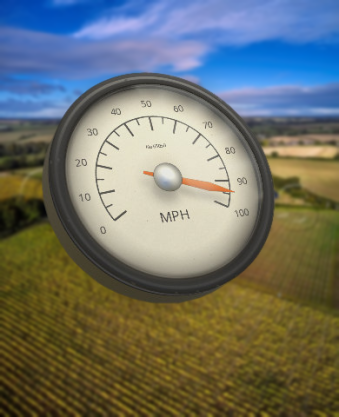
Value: 95,mph
